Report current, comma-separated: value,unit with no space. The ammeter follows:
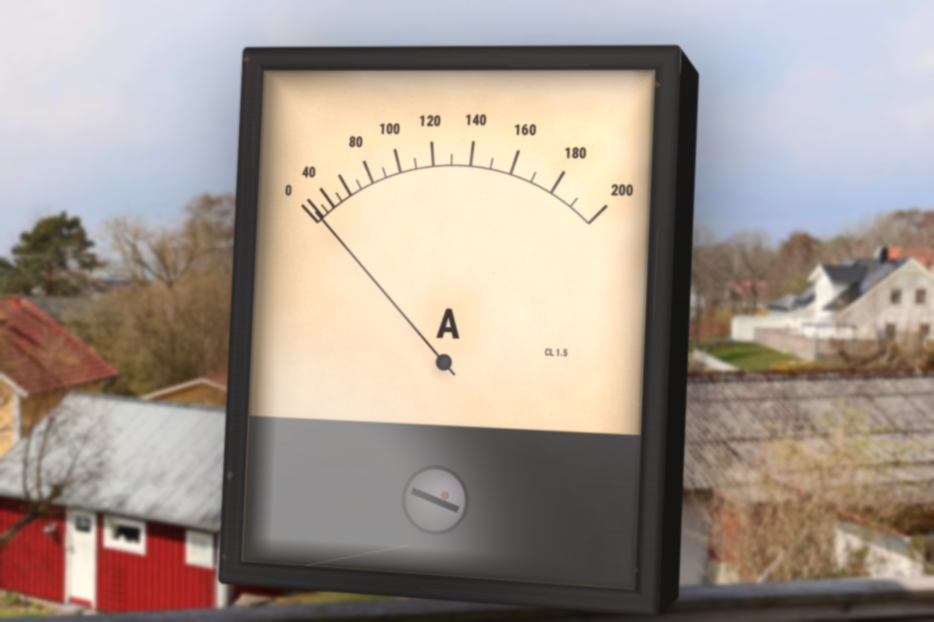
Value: 20,A
